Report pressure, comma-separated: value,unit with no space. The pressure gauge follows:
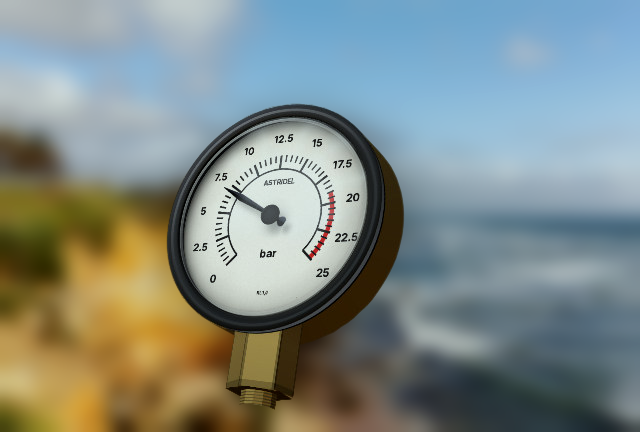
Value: 7,bar
